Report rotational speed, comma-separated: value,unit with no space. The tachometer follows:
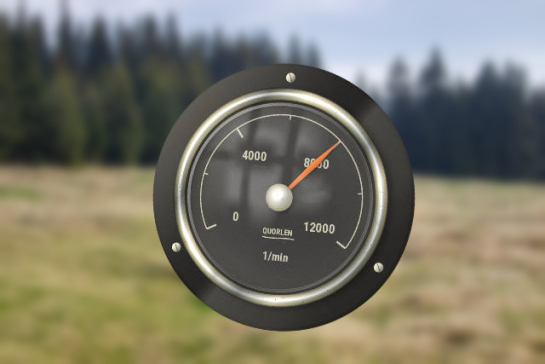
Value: 8000,rpm
